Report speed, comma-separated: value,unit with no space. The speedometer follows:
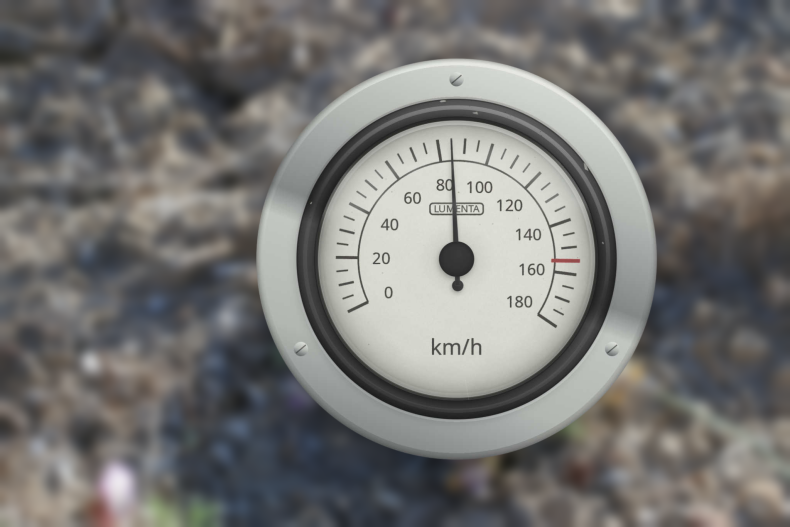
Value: 85,km/h
